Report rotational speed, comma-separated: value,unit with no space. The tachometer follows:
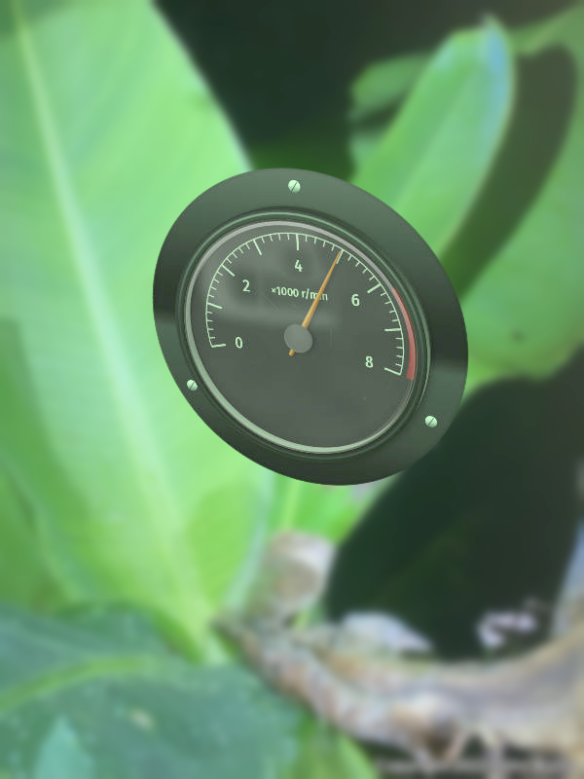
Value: 5000,rpm
